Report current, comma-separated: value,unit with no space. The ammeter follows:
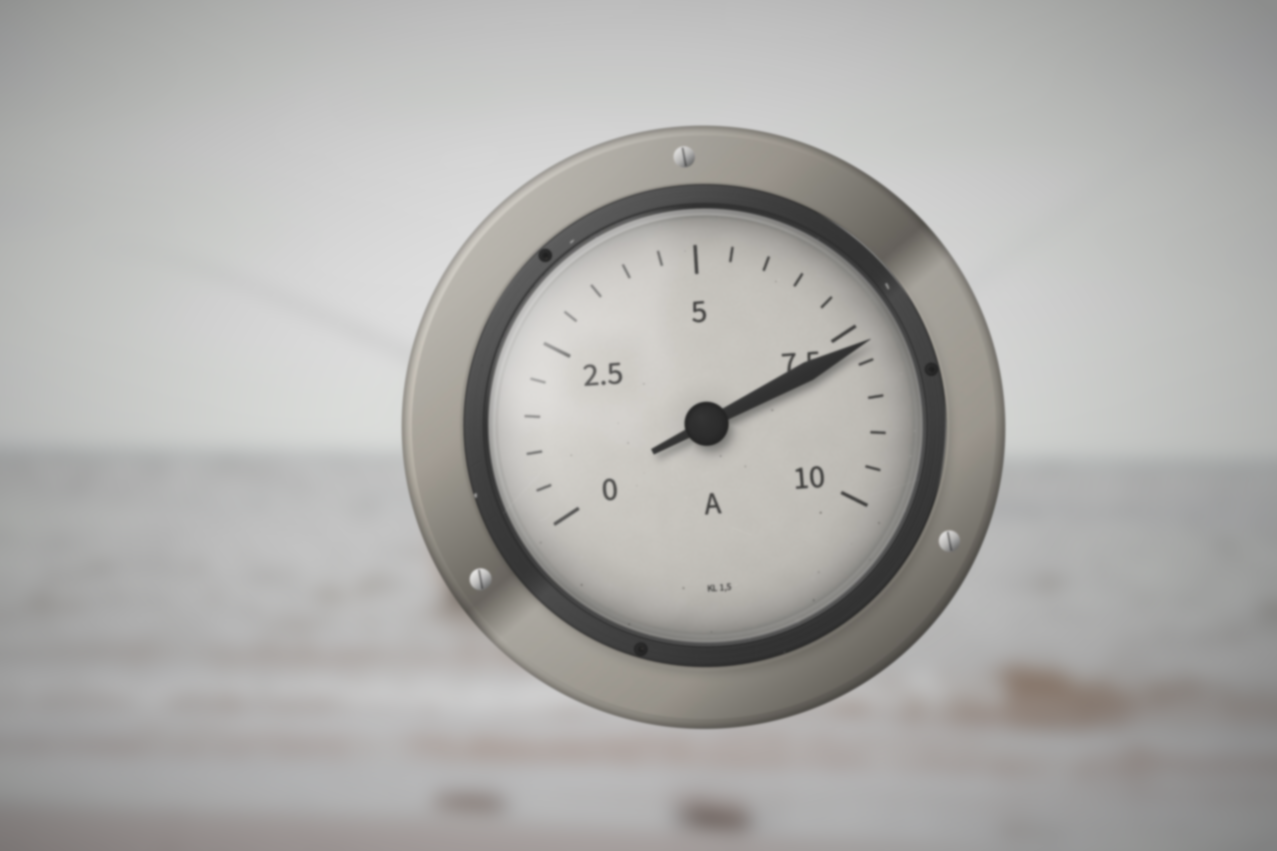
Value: 7.75,A
